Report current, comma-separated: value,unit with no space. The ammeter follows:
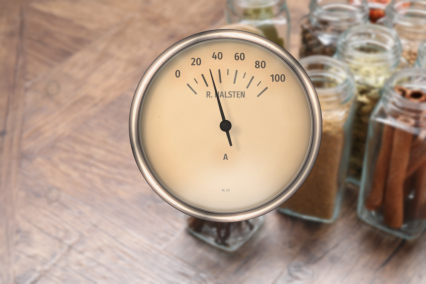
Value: 30,A
